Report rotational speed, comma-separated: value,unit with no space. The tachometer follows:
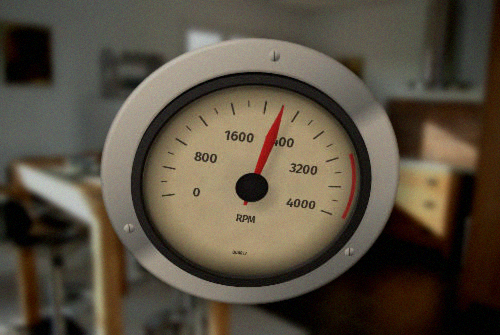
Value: 2200,rpm
